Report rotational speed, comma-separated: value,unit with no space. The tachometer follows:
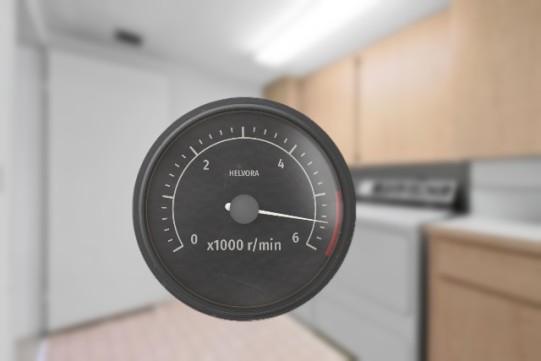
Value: 5500,rpm
